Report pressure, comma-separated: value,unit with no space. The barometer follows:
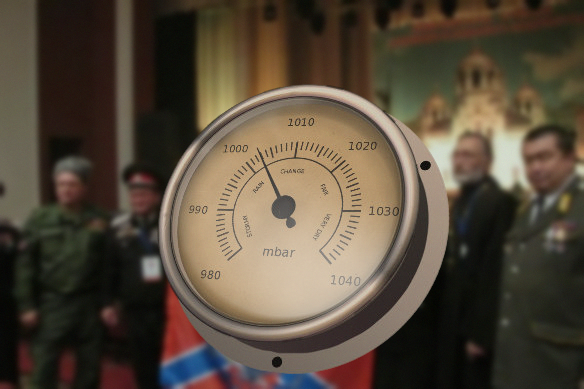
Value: 1003,mbar
